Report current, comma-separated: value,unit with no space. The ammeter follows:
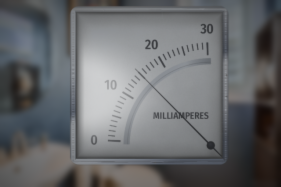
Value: 15,mA
